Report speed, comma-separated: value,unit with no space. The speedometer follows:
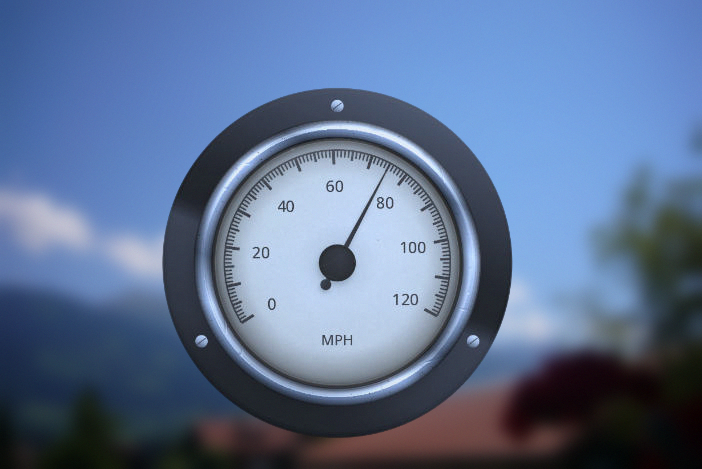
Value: 75,mph
